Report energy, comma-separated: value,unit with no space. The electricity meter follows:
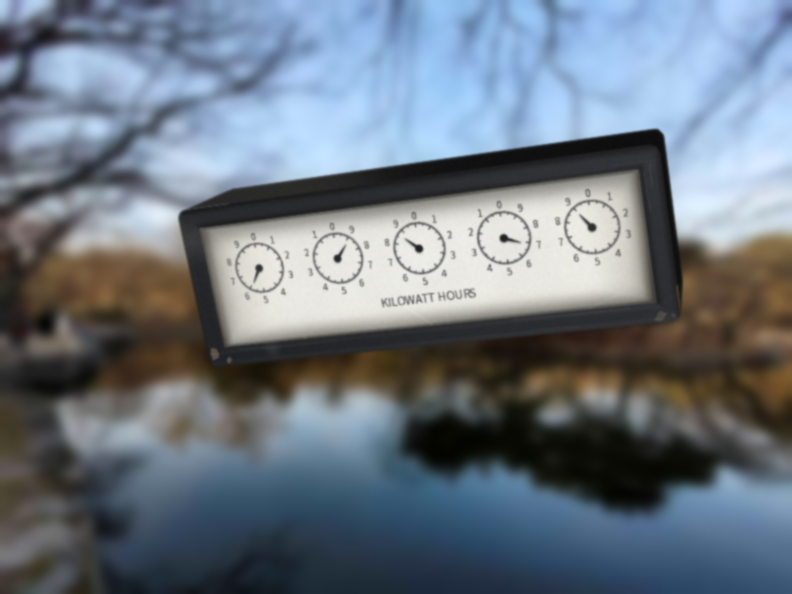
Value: 58869,kWh
